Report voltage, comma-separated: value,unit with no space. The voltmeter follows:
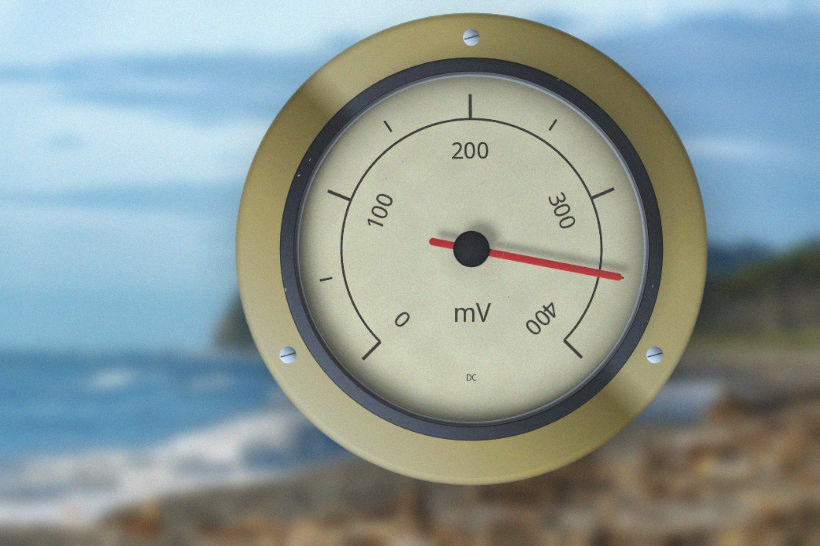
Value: 350,mV
